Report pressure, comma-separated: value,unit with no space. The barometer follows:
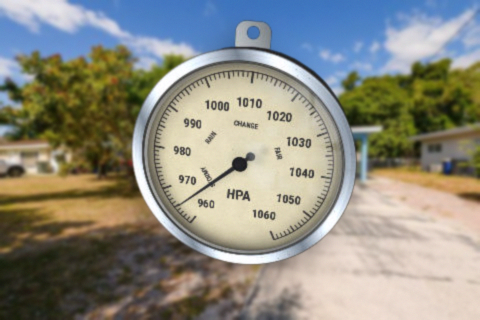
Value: 965,hPa
